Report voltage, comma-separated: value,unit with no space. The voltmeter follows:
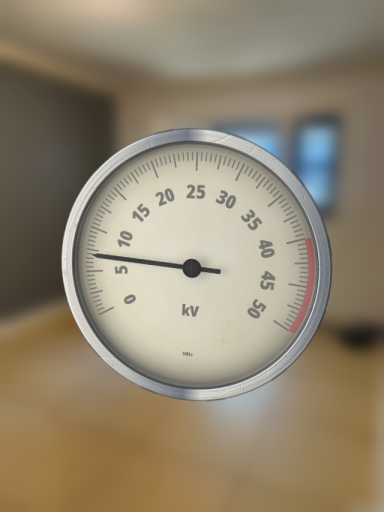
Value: 7,kV
